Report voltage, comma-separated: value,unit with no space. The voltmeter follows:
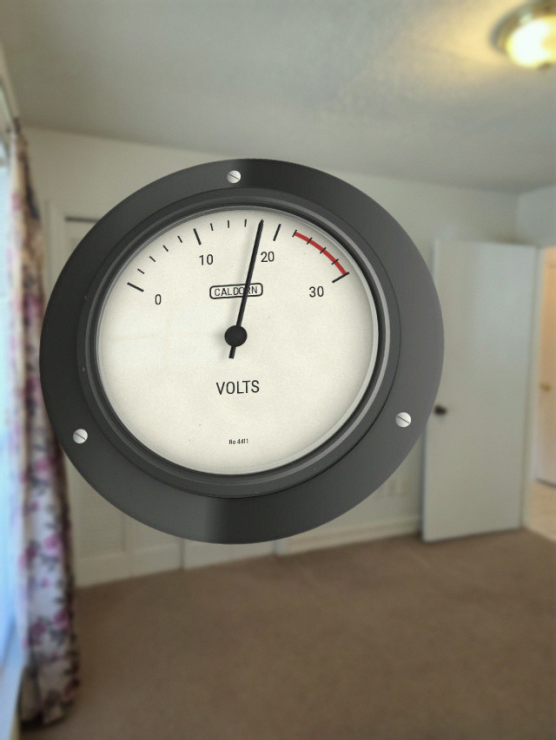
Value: 18,V
